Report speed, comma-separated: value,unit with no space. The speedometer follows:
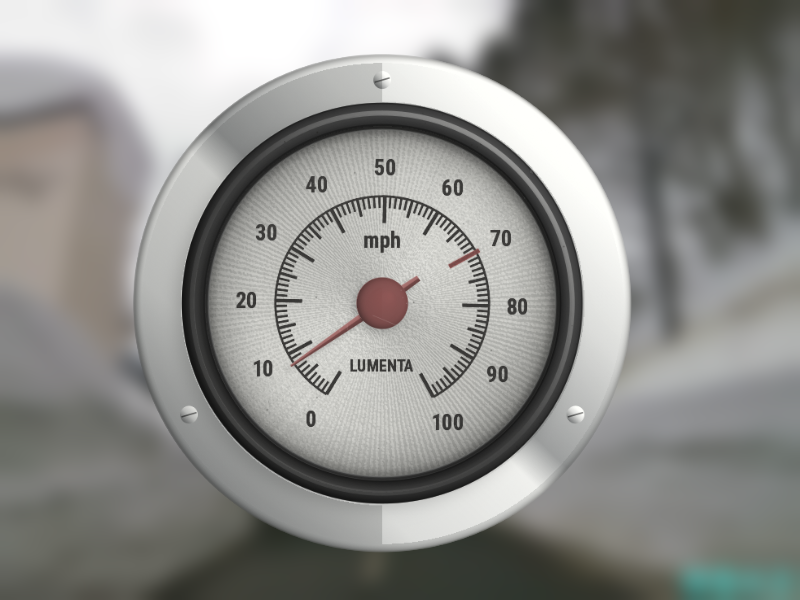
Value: 8,mph
